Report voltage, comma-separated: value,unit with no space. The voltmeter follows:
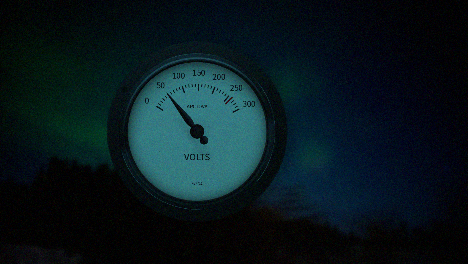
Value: 50,V
